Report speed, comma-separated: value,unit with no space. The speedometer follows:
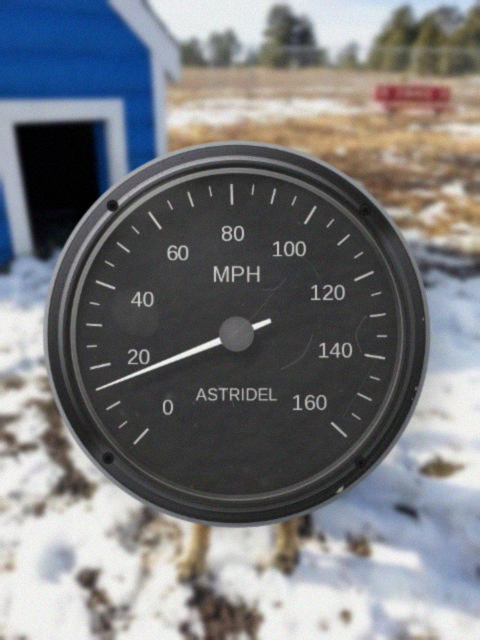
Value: 15,mph
